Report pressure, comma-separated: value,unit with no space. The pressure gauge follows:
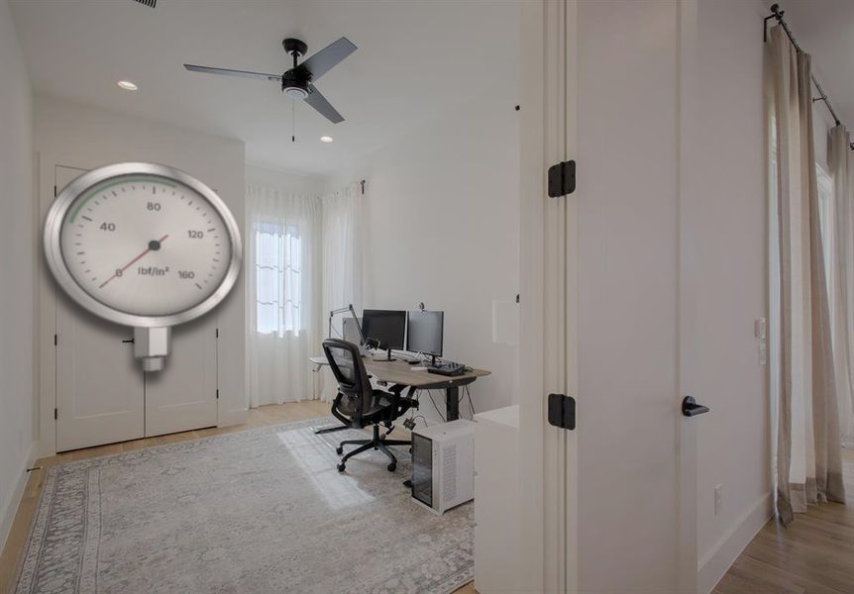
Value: 0,psi
